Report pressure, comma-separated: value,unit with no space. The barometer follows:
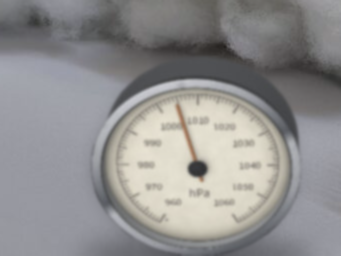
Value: 1005,hPa
